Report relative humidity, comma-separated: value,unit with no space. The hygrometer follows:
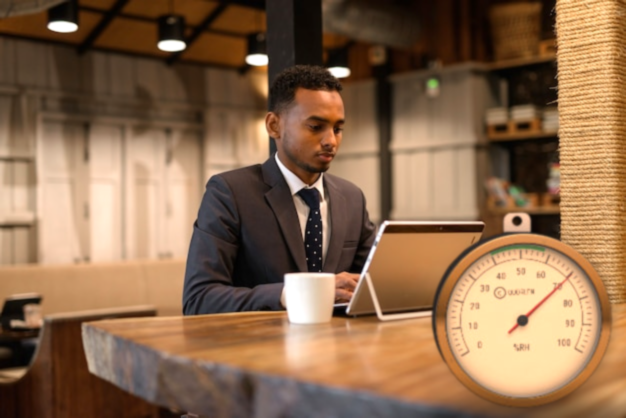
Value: 70,%
